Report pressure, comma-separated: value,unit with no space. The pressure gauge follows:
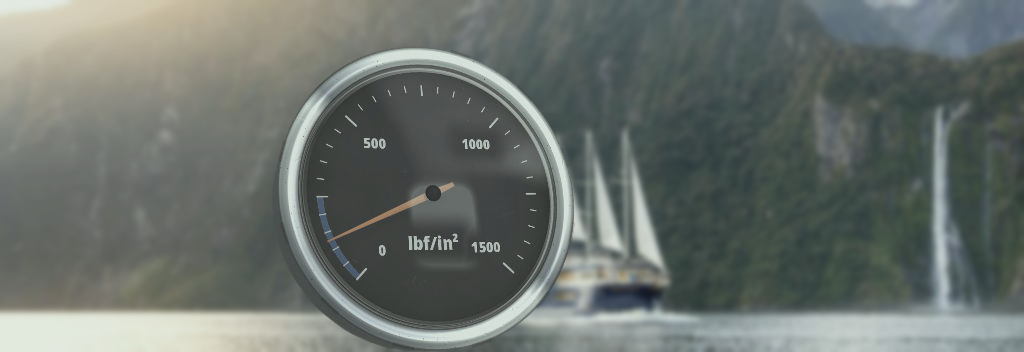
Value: 125,psi
